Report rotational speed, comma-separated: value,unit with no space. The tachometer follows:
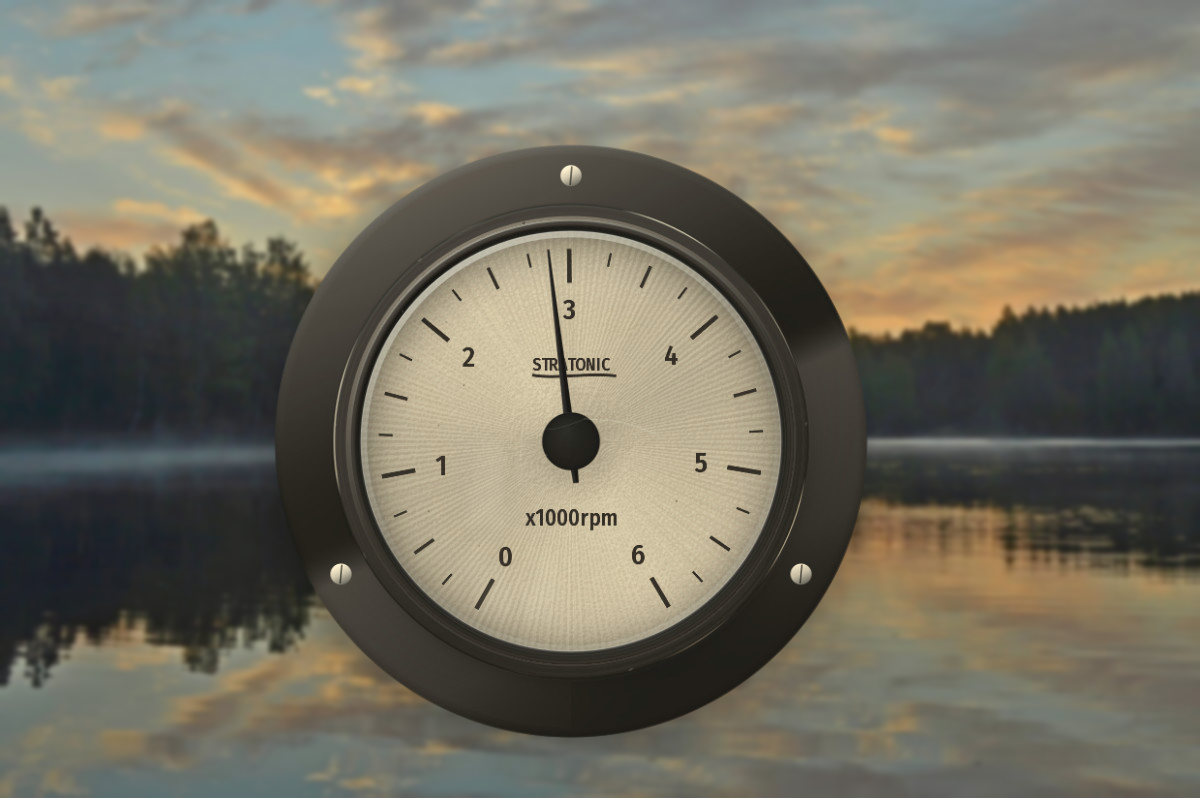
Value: 2875,rpm
